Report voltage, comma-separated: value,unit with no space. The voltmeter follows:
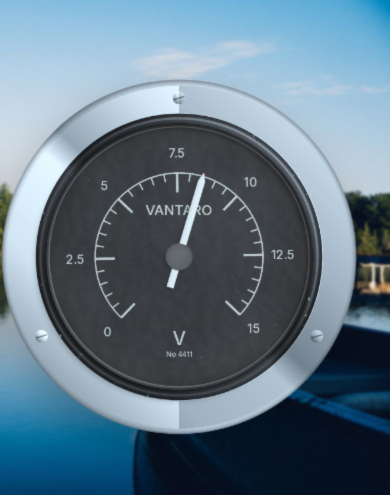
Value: 8.5,V
